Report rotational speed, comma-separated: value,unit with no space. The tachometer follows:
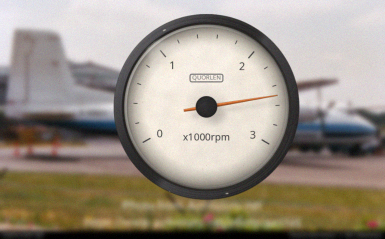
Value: 2500,rpm
